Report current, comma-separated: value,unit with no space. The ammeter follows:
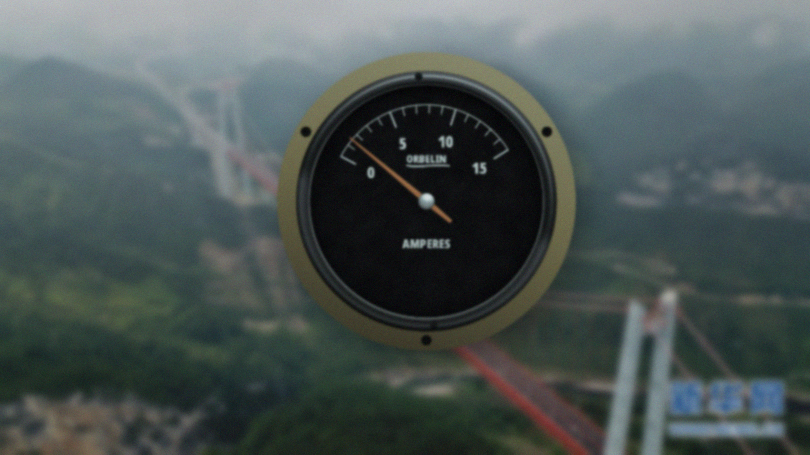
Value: 1.5,A
